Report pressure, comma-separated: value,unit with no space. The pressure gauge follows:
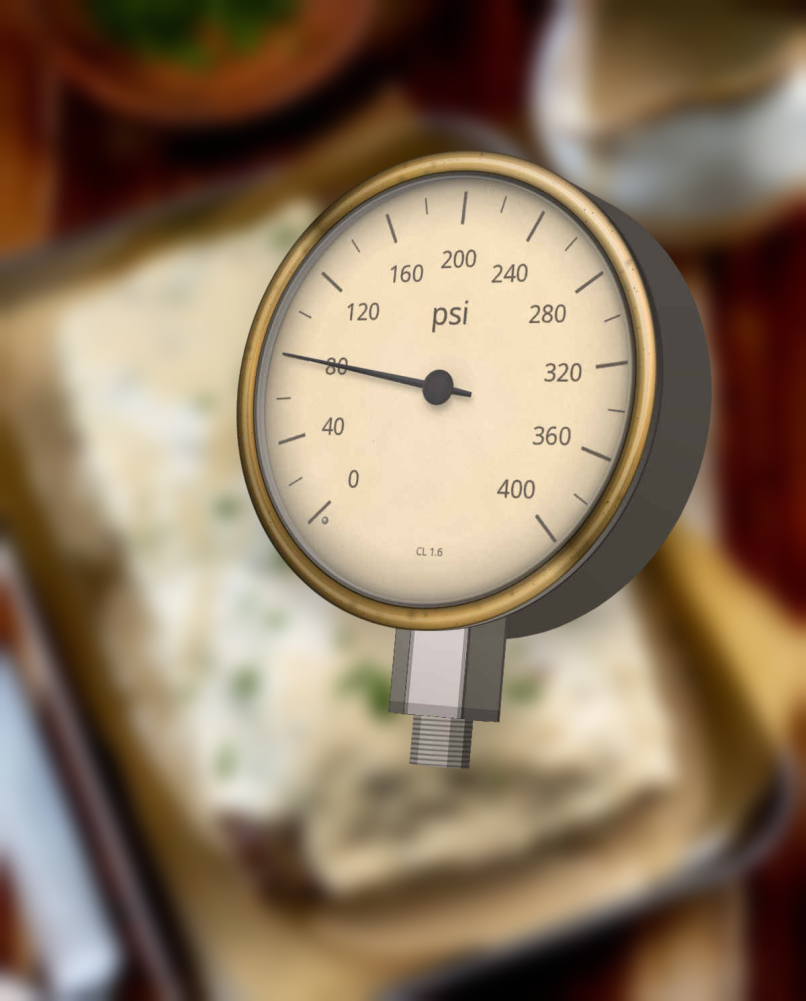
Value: 80,psi
